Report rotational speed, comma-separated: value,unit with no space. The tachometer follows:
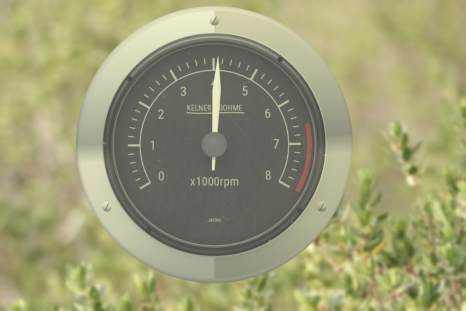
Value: 4100,rpm
